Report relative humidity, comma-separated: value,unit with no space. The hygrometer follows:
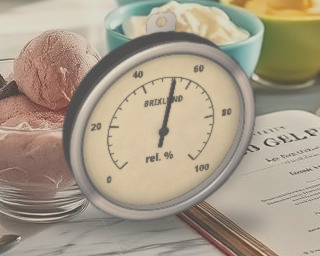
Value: 52,%
